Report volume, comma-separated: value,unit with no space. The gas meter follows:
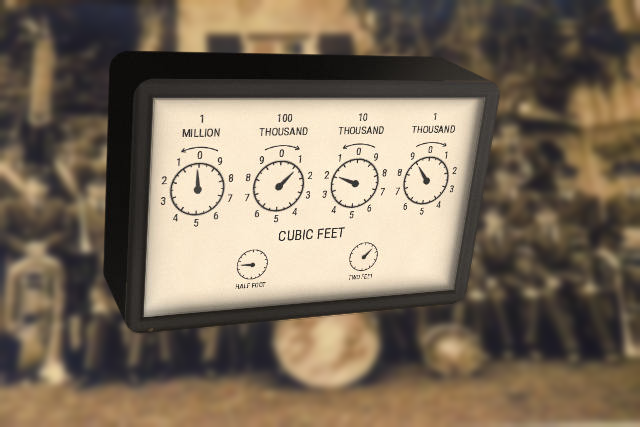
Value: 11900,ft³
